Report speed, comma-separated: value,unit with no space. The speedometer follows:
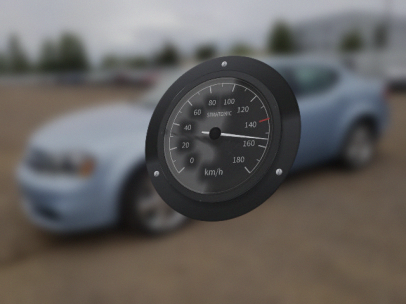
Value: 155,km/h
